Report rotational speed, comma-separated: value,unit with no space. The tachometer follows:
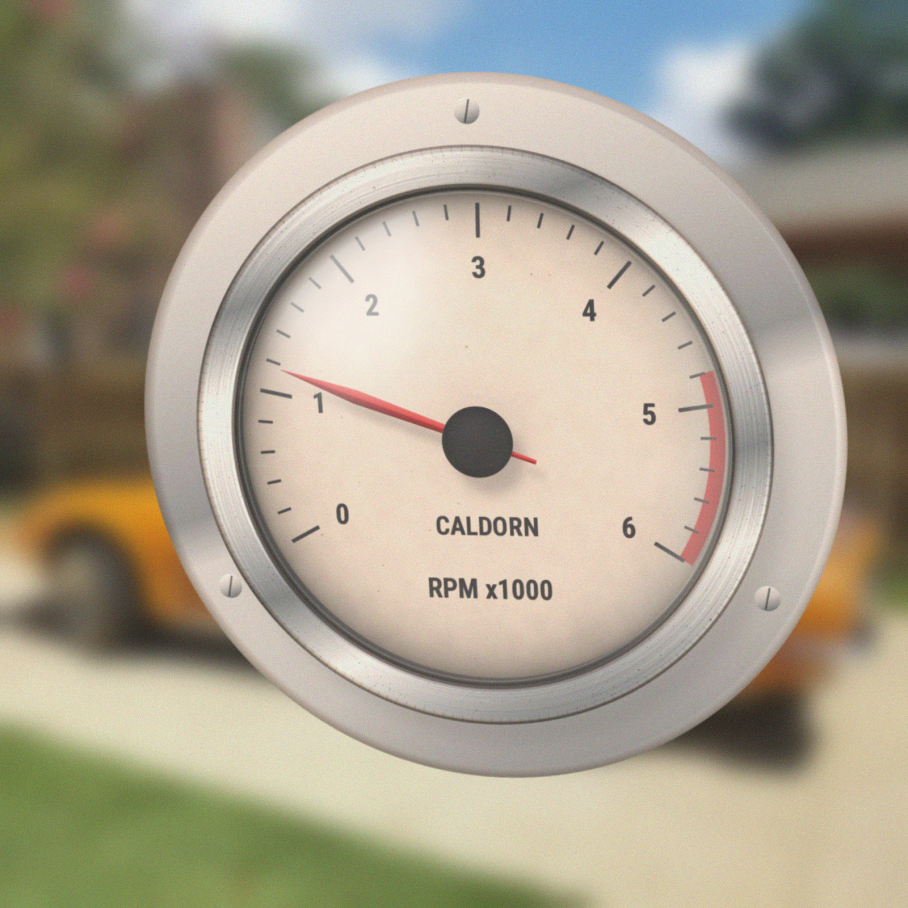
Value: 1200,rpm
